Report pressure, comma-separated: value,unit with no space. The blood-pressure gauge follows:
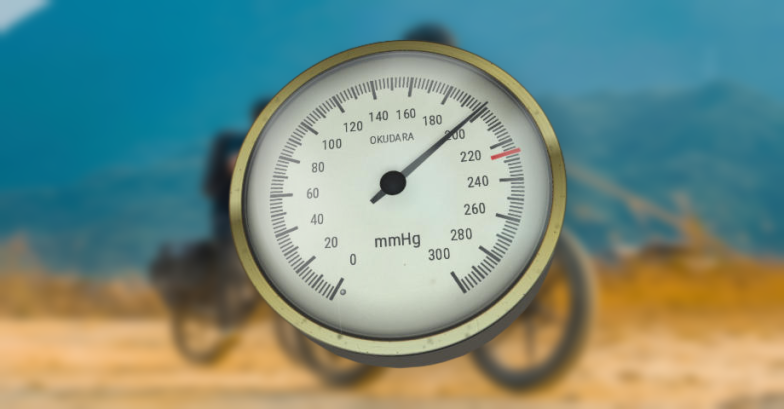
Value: 200,mmHg
